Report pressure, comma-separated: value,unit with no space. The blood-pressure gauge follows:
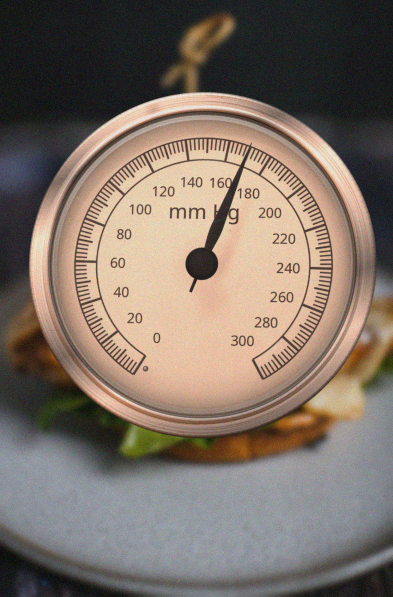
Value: 170,mmHg
